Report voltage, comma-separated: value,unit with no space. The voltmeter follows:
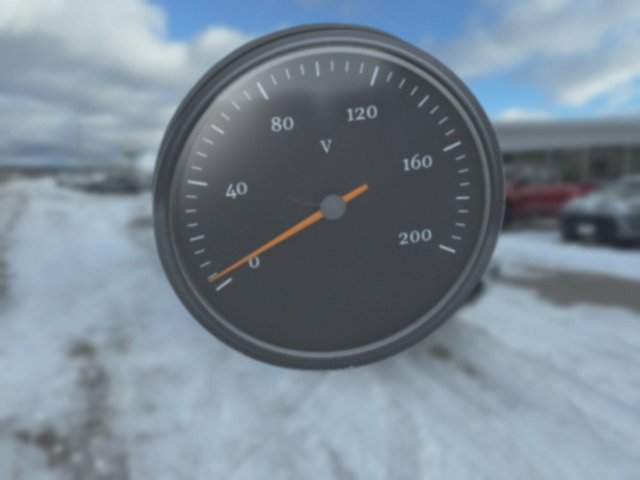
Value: 5,V
